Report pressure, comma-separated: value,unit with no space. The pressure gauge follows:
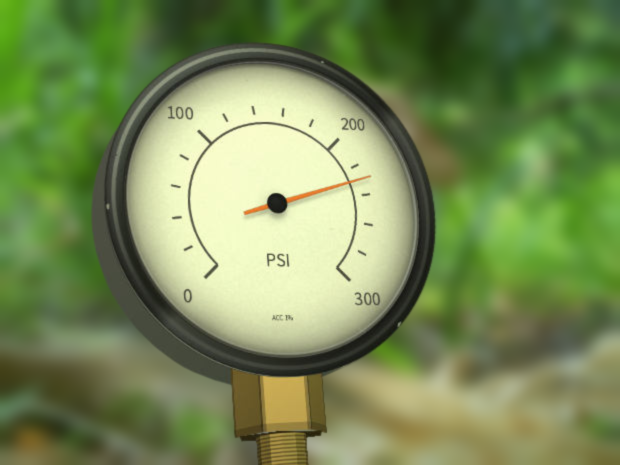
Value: 230,psi
